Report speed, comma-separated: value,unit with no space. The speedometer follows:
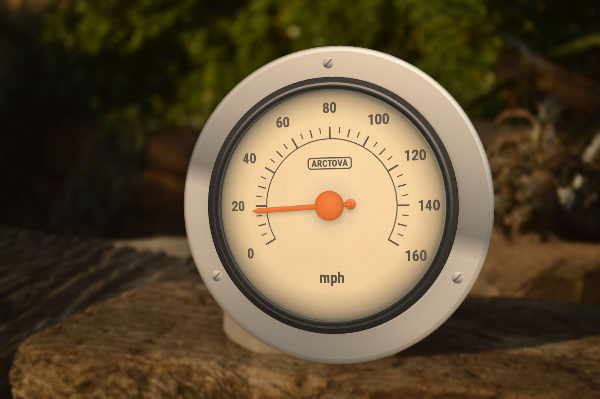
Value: 17.5,mph
